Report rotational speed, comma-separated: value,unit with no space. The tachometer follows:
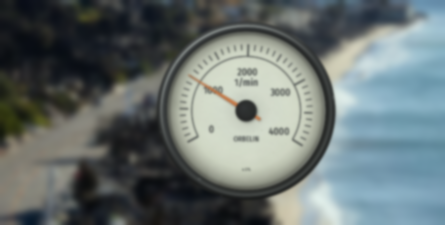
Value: 1000,rpm
